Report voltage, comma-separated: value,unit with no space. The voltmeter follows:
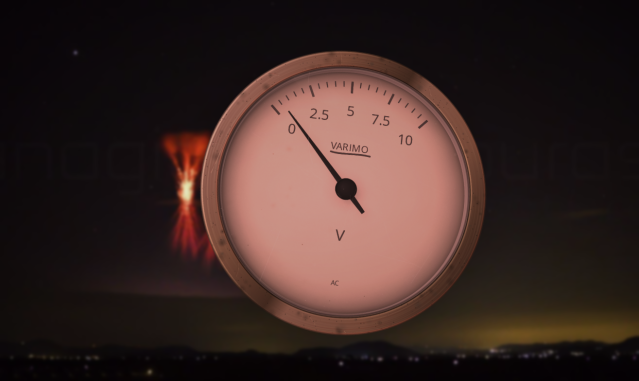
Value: 0.5,V
